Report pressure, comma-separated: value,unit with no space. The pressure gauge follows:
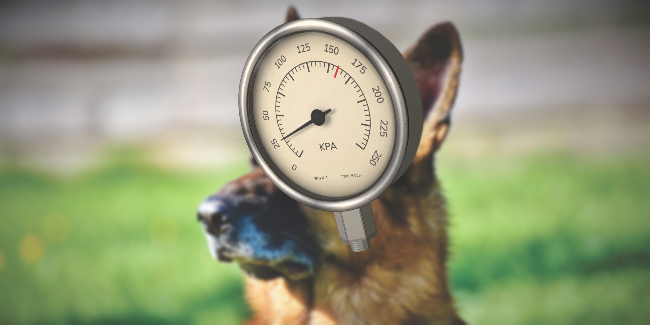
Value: 25,kPa
